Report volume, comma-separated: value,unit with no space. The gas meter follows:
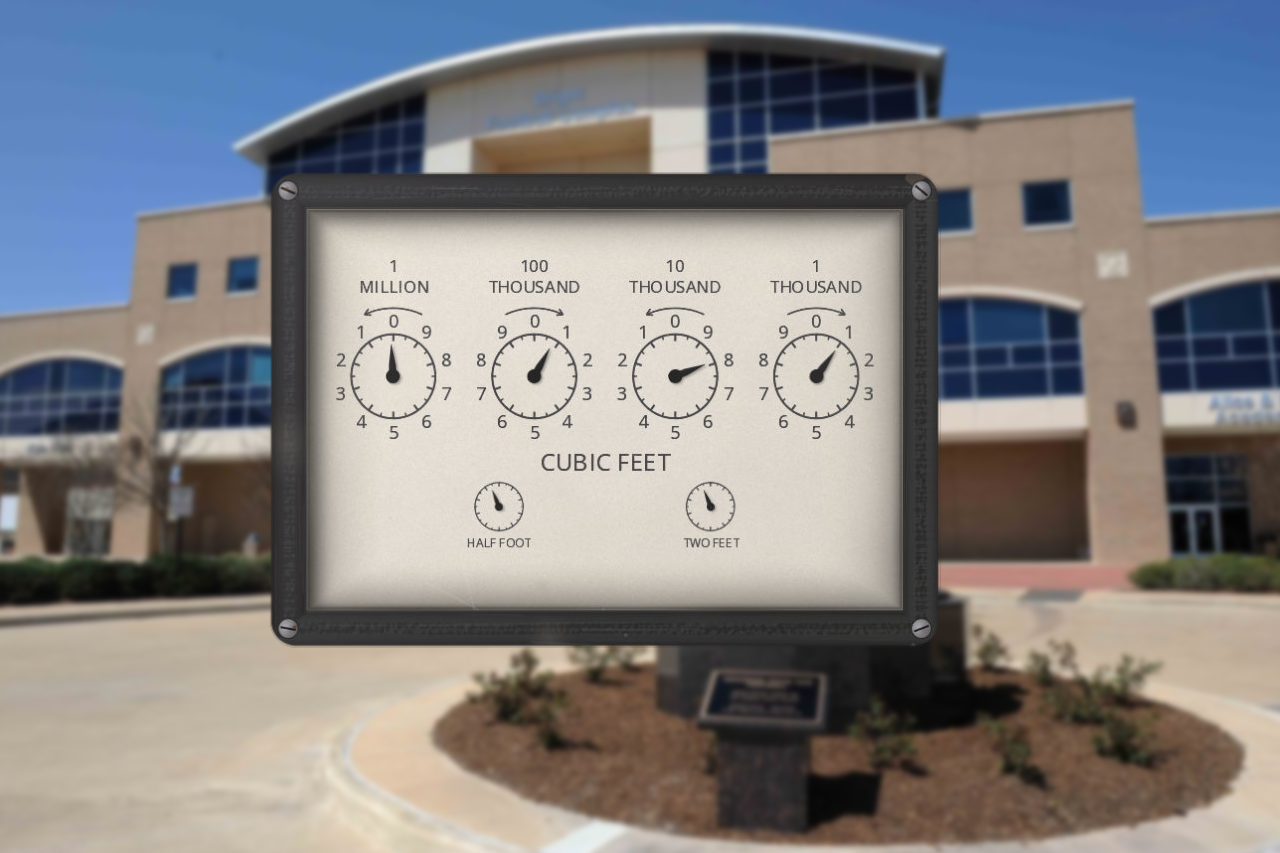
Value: 8100,ft³
